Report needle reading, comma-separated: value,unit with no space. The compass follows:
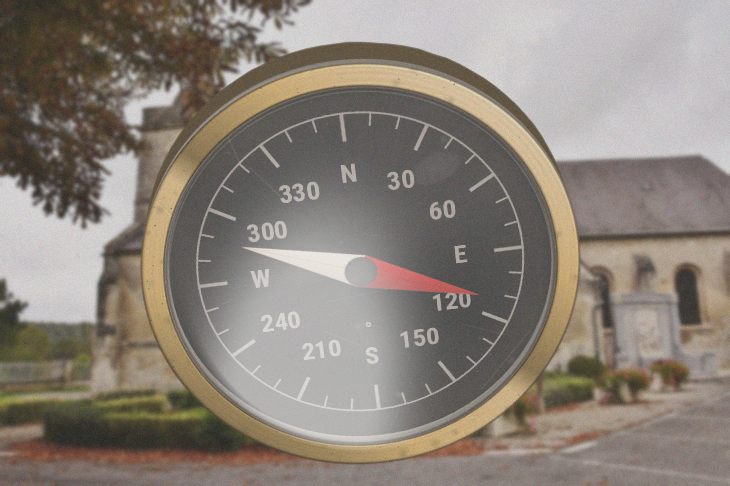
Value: 110,°
